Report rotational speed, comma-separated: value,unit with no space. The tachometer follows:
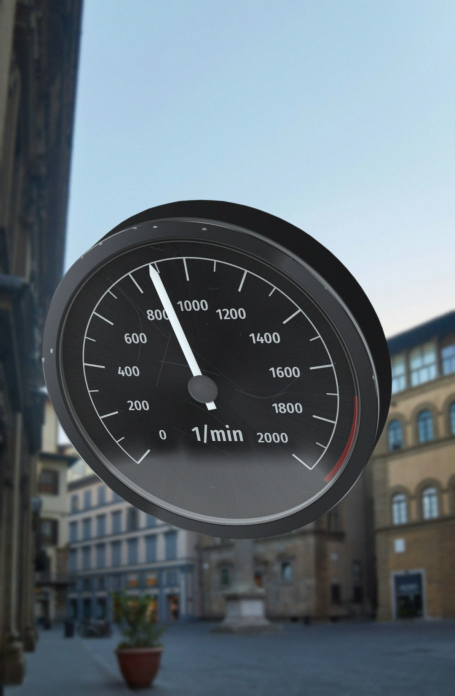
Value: 900,rpm
